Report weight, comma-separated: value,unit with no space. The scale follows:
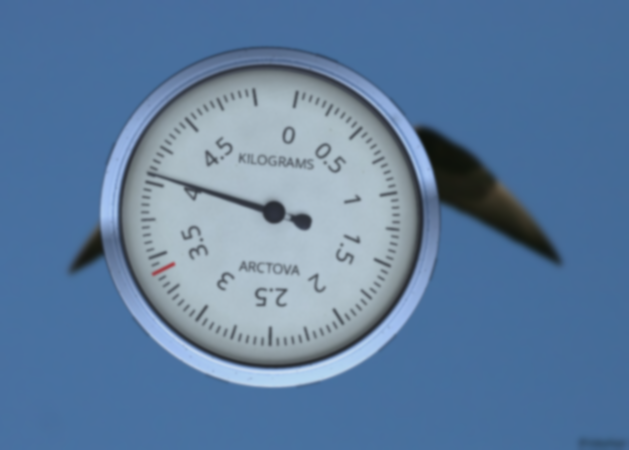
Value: 4.05,kg
